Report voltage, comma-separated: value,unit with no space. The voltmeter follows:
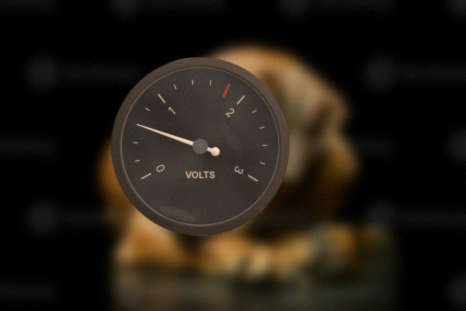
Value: 0.6,V
